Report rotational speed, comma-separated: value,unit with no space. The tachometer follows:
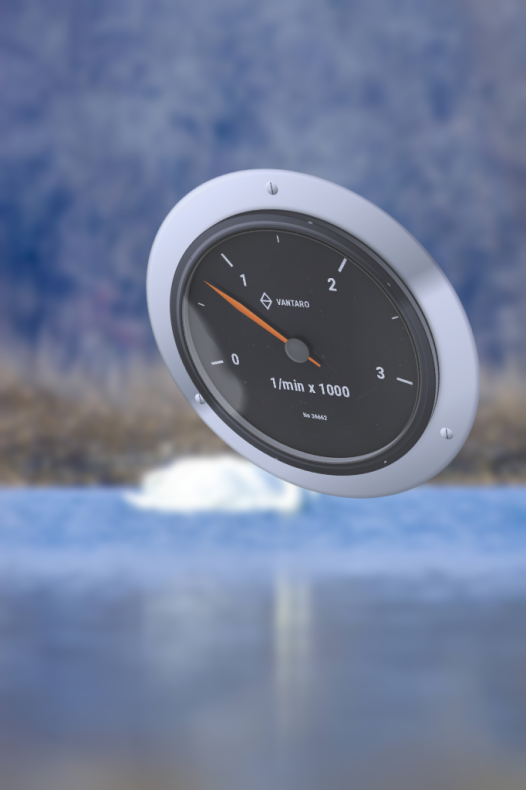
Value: 750,rpm
